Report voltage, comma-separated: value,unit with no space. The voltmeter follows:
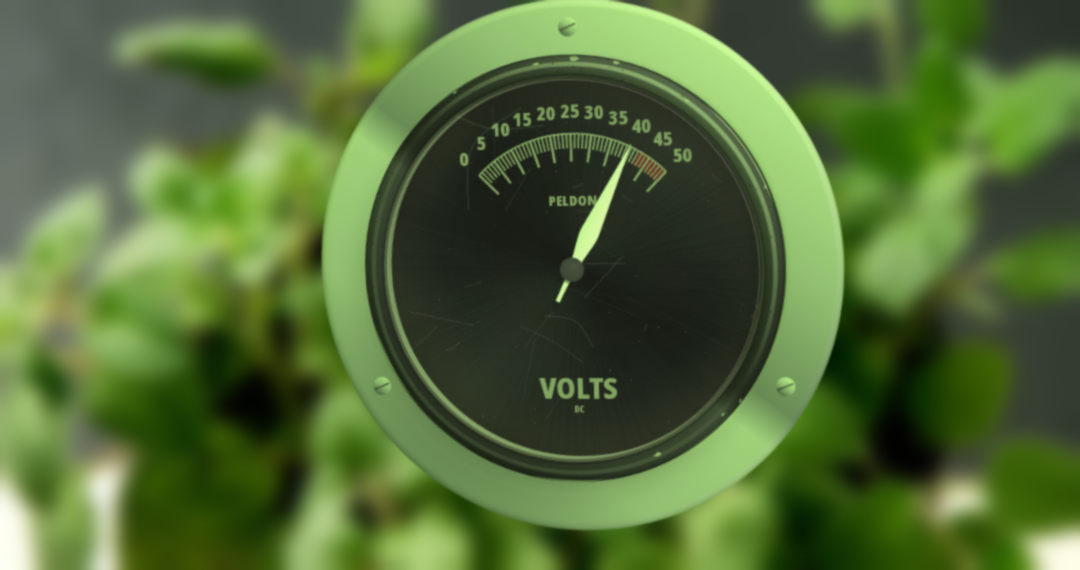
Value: 40,V
